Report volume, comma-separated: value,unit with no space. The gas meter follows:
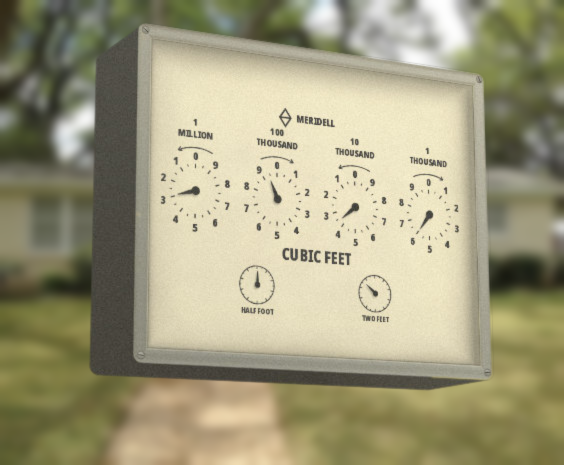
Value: 293600,ft³
